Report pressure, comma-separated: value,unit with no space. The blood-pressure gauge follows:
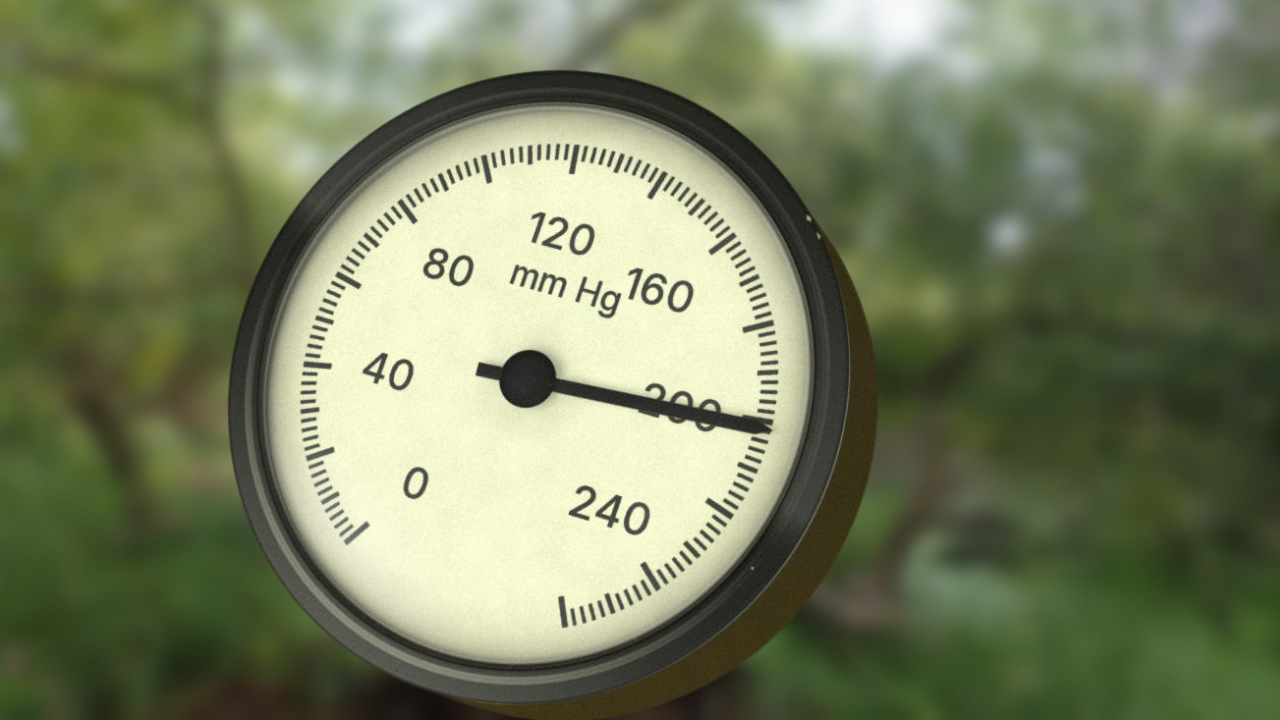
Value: 202,mmHg
